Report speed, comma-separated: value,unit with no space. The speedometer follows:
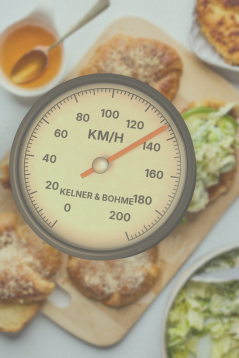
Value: 134,km/h
